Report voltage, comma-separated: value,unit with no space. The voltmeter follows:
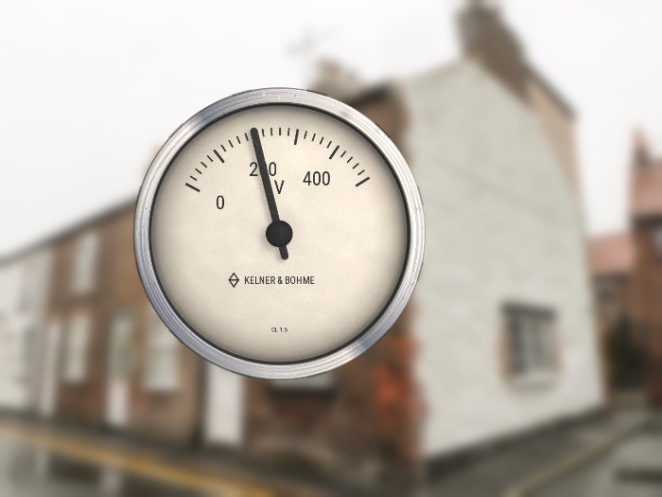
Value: 200,V
